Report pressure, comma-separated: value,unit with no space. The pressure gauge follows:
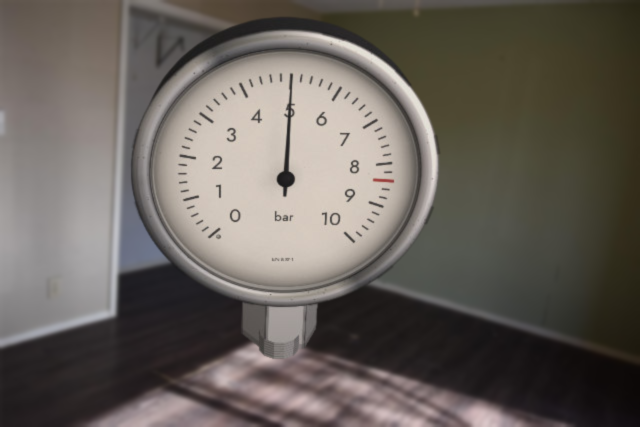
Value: 5,bar
